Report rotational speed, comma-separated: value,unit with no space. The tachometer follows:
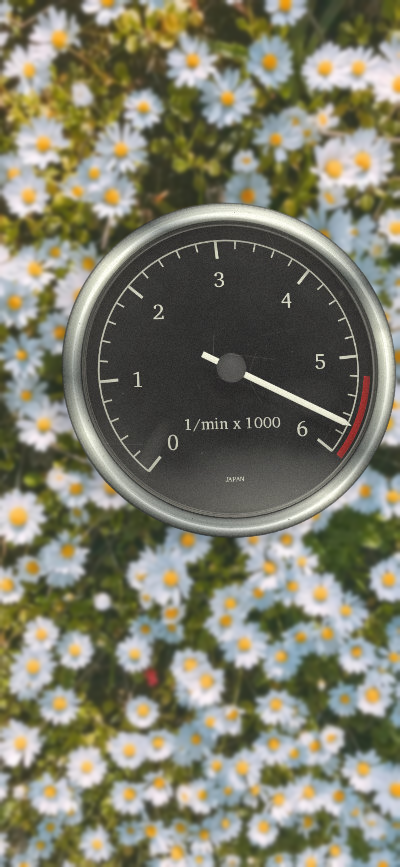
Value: 5700,rpm
